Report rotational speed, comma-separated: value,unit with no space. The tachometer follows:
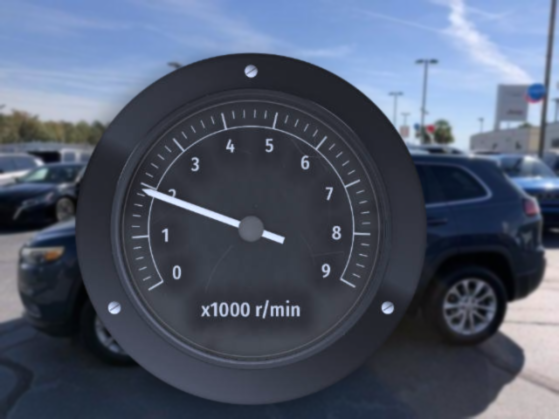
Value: 1900,rpm
